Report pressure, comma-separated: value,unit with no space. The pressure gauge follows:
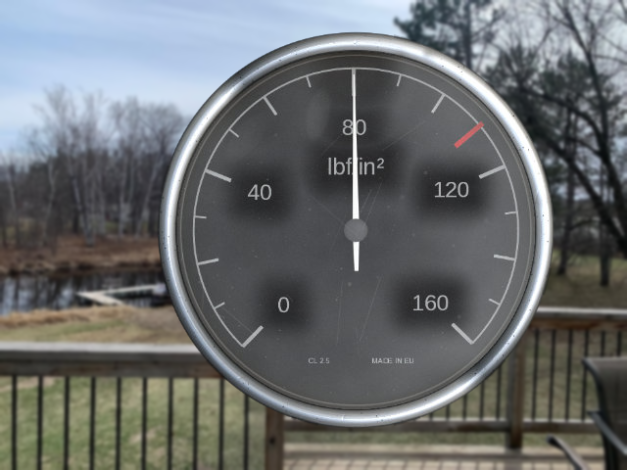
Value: 80,psi
